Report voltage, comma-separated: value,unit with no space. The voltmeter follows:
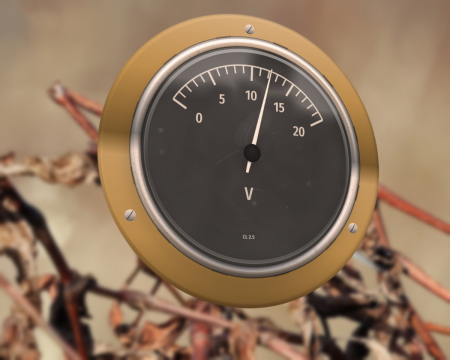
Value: 12,V
